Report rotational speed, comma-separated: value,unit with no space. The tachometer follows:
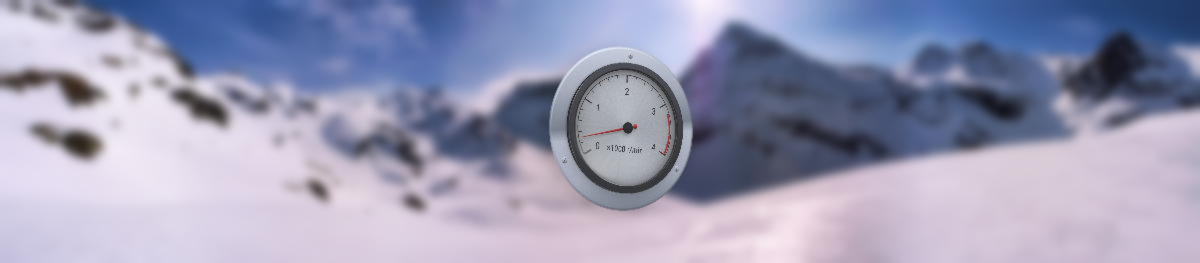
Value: 300,rpm
